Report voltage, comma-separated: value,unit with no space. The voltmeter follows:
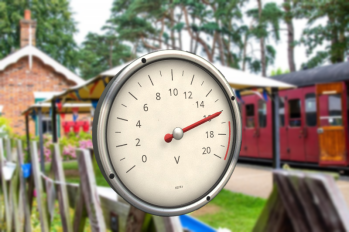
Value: 16,V
